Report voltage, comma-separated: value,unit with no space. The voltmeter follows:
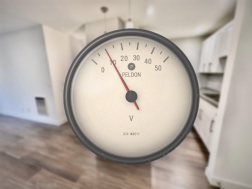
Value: 10,V
